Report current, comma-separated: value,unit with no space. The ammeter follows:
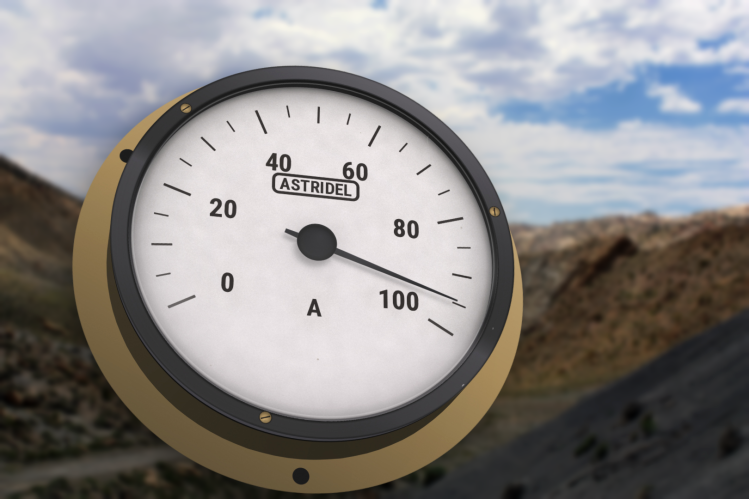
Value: 95,A
